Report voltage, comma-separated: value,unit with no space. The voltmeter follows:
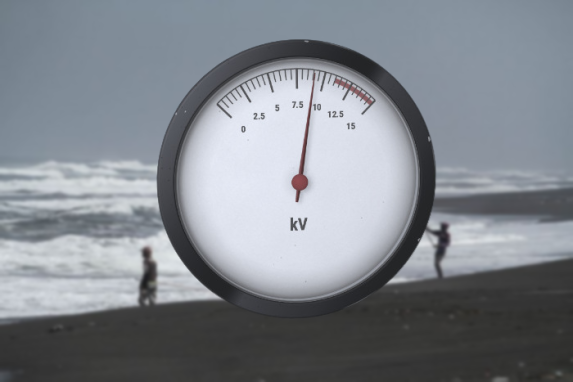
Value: 9,kV
